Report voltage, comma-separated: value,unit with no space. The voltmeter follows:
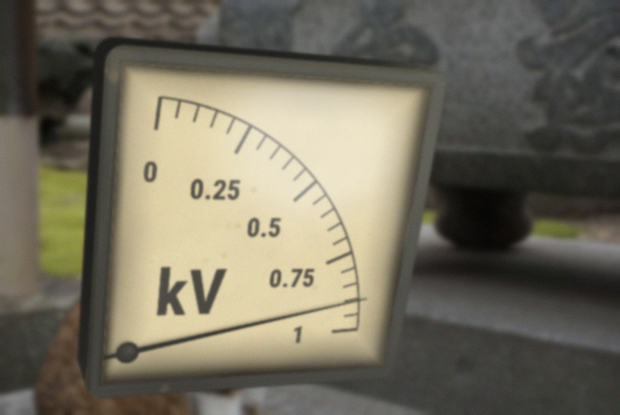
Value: 0.9,kV
